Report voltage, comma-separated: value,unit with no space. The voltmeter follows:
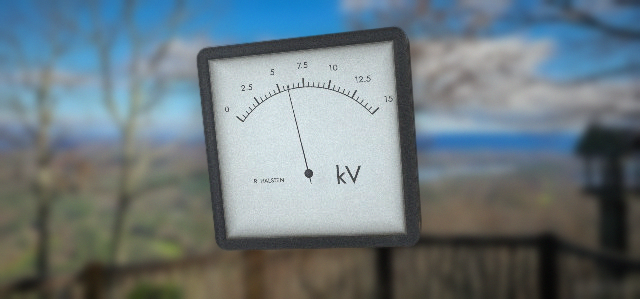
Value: 6,kV
